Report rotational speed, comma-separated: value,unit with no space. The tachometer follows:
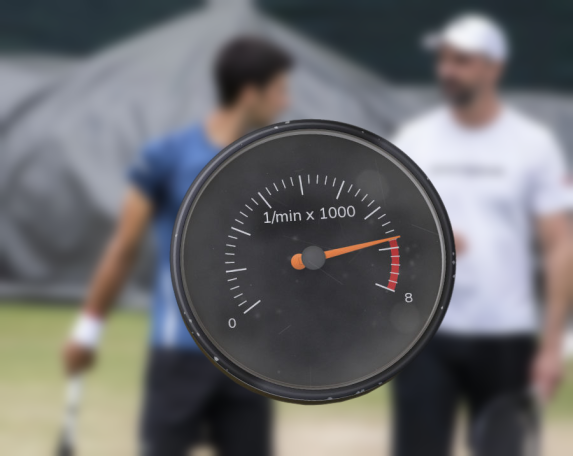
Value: 6800,rpm
